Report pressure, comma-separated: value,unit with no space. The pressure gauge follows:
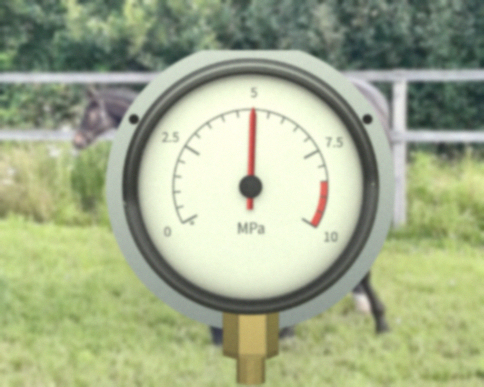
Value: 5,MPa
